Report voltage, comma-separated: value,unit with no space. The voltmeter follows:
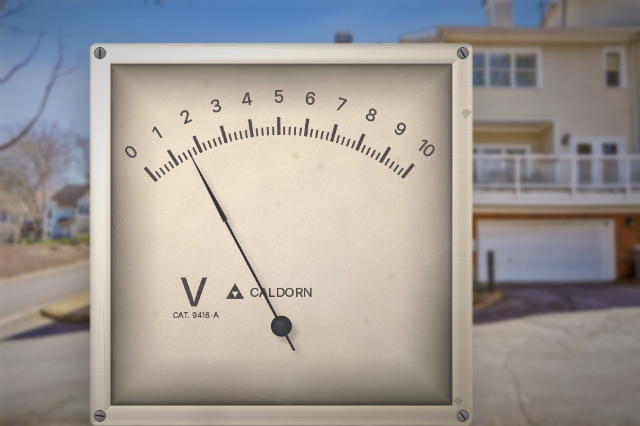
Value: 1.6,V
